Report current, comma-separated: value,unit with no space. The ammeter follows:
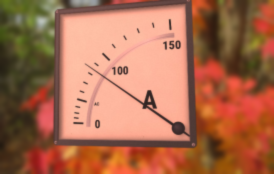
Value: 85,A
